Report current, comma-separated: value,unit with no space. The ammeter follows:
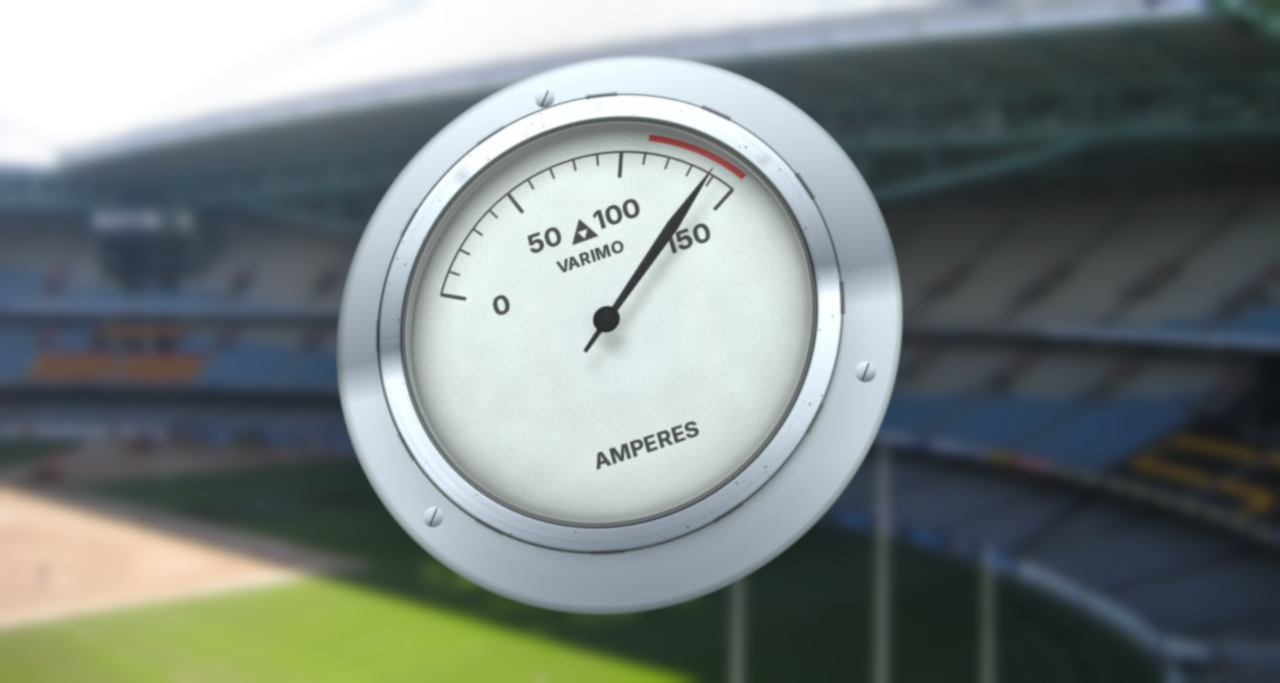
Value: 140,A
